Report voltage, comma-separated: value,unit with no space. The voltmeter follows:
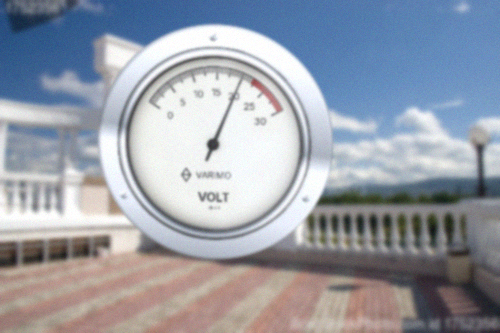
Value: 20,V
